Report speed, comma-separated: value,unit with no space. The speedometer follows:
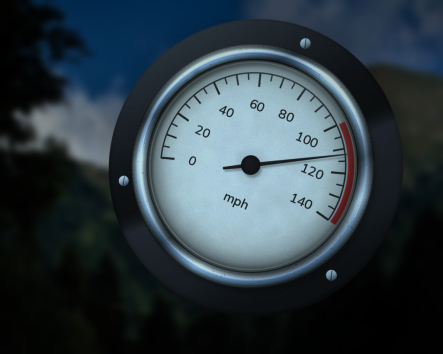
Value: 112.5,mph
